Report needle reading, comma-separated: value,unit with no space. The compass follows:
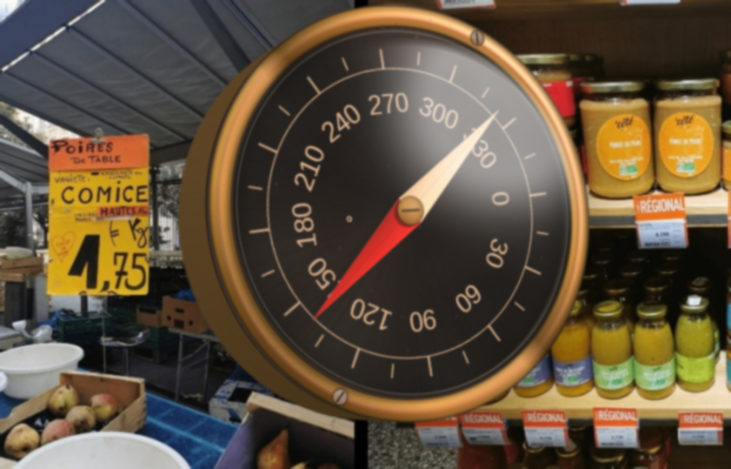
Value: 142.5,°
